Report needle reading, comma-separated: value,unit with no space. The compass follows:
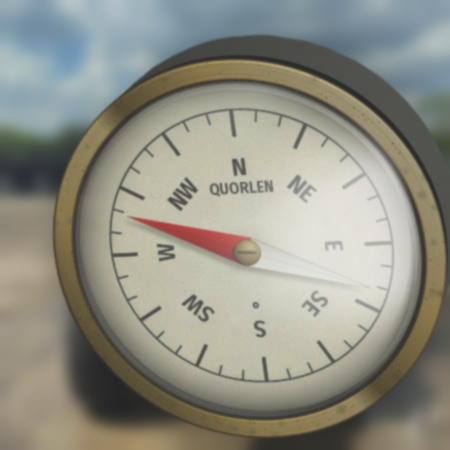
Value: 290,°
